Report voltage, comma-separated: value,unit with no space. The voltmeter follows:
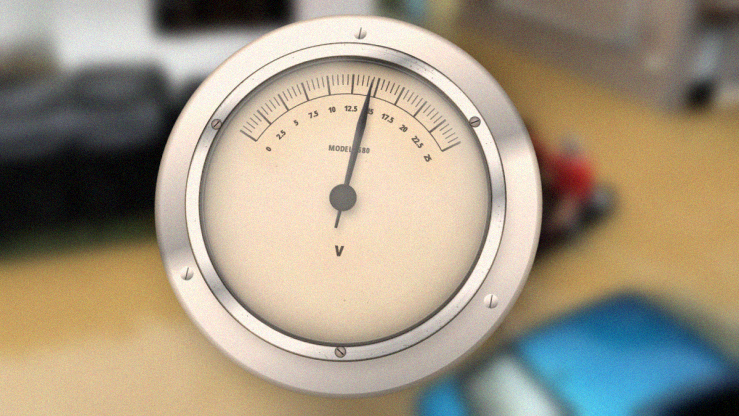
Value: 14.5,V
